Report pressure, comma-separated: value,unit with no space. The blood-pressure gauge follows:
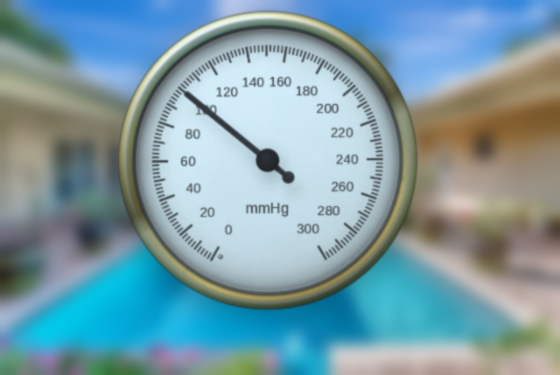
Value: 100,mmHg
